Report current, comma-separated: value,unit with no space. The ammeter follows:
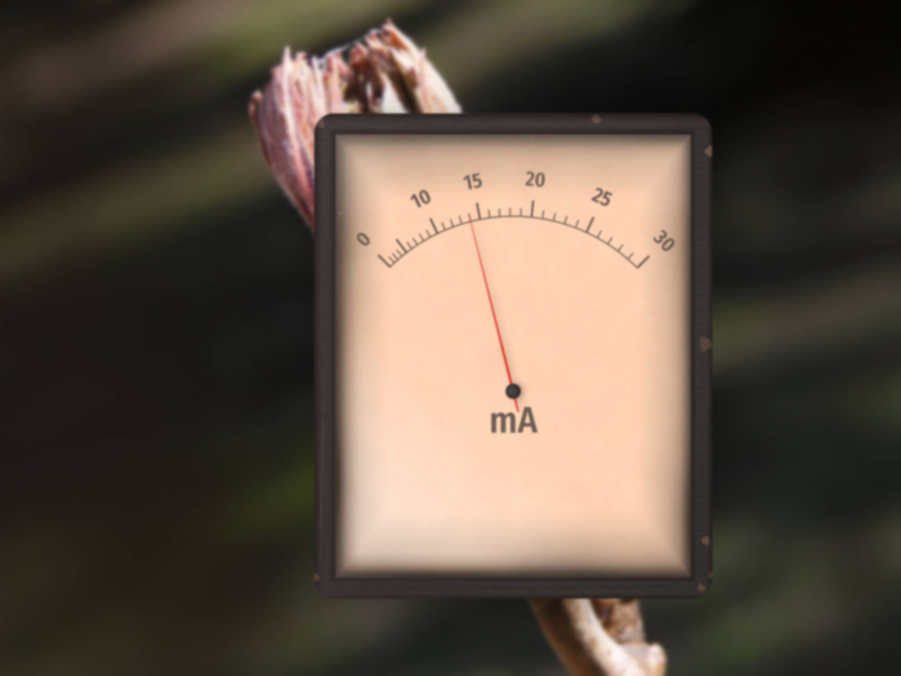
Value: 14,mA
